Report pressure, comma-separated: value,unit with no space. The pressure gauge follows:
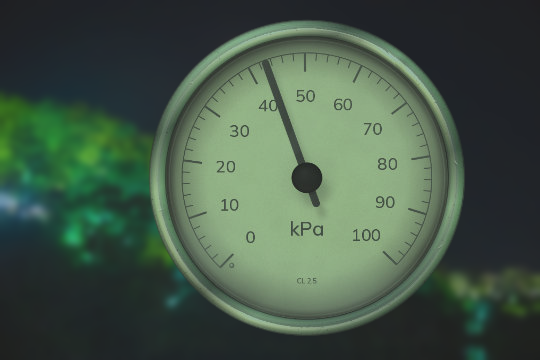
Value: 43,kPa
